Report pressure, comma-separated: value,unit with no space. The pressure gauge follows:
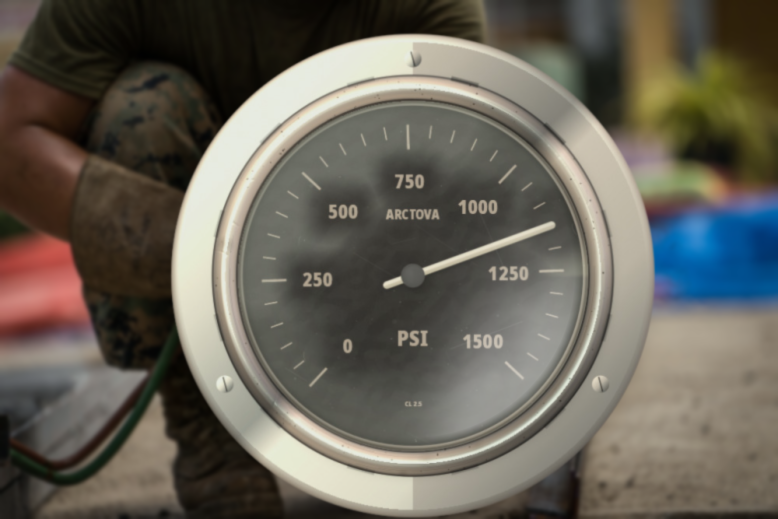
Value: 1150,psi
